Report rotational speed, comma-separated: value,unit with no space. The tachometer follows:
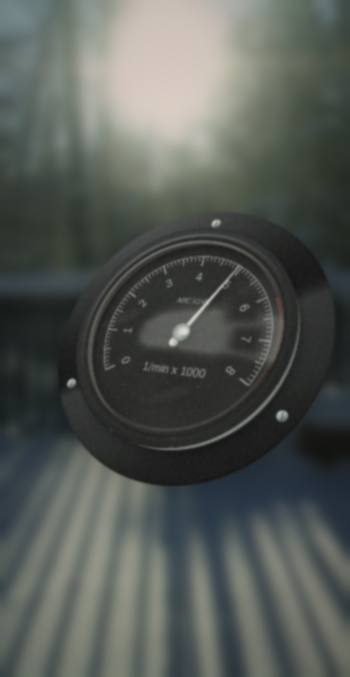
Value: 5000,rpm
